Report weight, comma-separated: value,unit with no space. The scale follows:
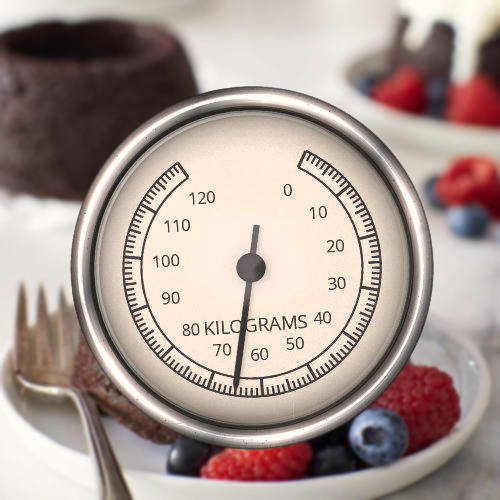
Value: 65,kg
